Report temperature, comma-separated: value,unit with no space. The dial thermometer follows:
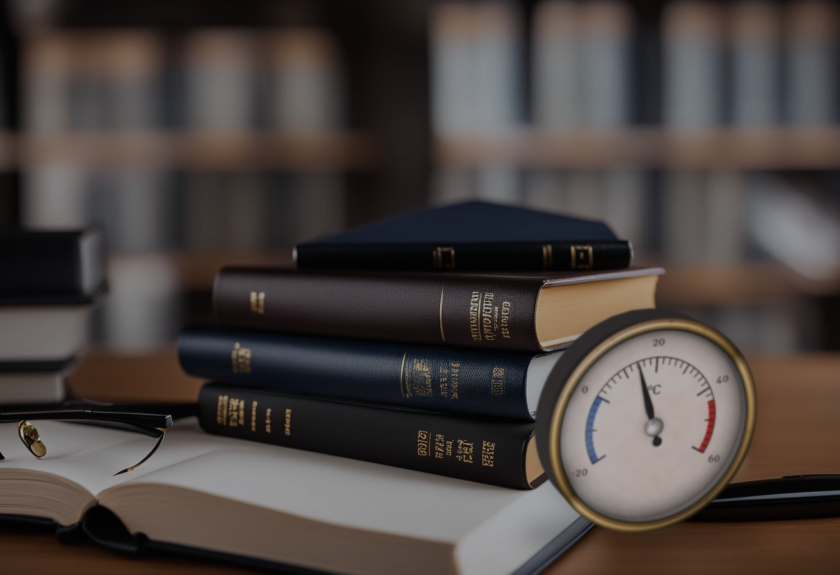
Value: 14,°C
